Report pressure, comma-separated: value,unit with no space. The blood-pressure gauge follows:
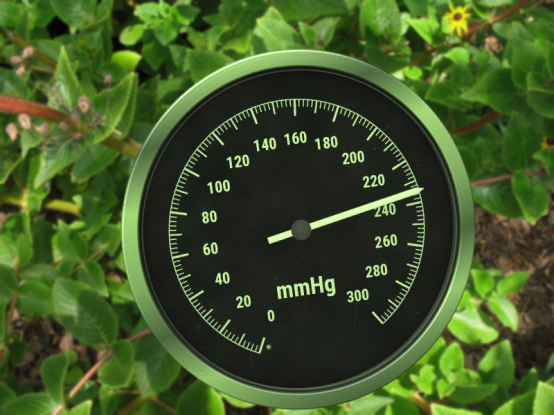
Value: 234,mmHg
